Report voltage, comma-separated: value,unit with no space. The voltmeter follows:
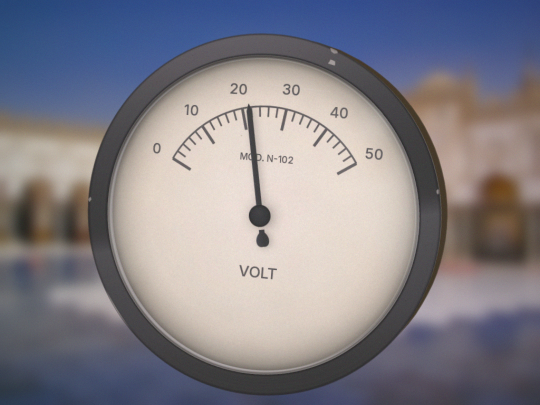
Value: 22,V
